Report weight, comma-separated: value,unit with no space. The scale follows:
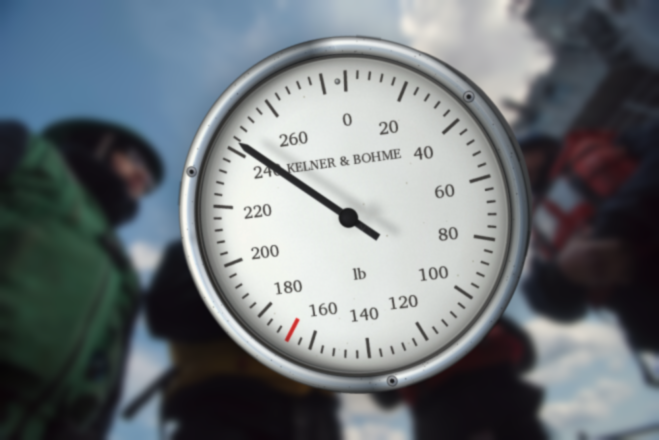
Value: 244,lb
